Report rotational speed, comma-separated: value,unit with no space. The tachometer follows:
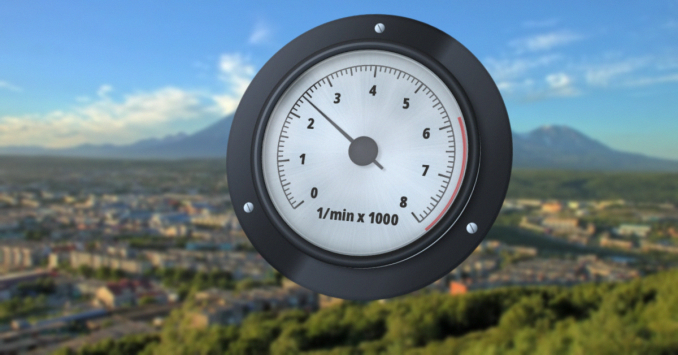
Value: 2400,rpm
